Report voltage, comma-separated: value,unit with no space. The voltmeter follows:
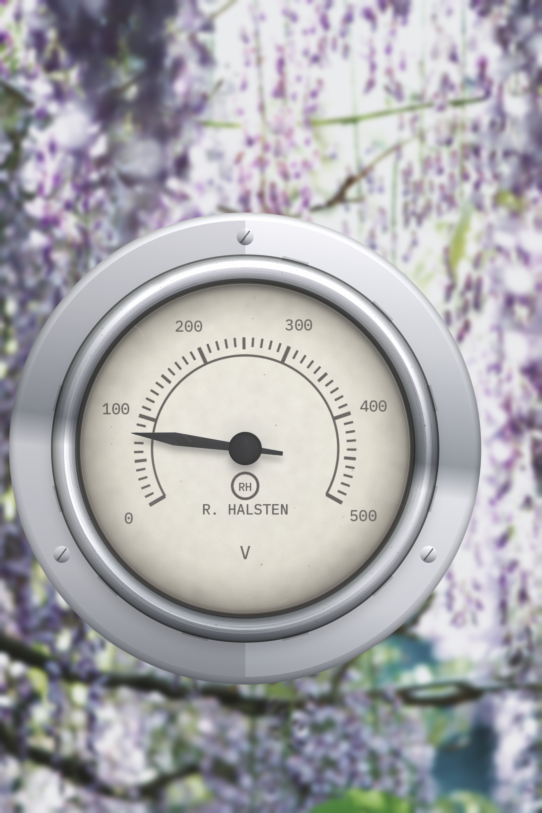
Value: 80,V
